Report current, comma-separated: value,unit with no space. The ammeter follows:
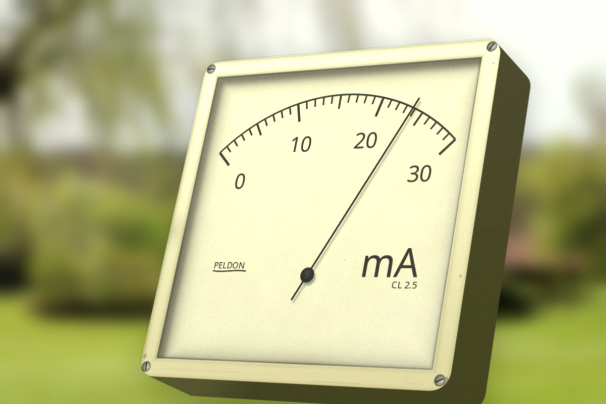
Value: 24,mA
